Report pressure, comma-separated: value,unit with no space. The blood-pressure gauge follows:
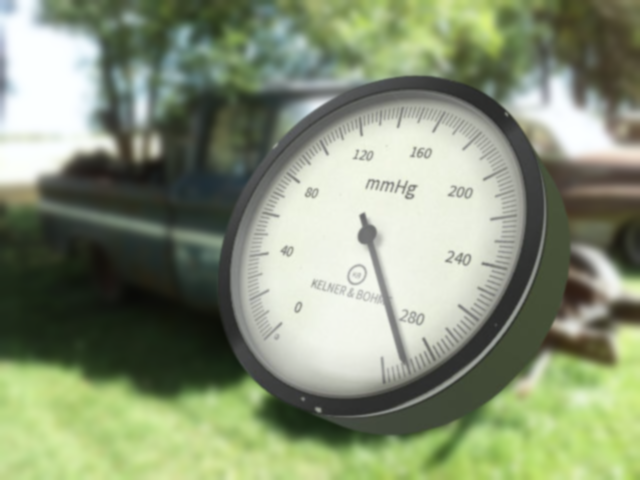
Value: 290,mmHg
